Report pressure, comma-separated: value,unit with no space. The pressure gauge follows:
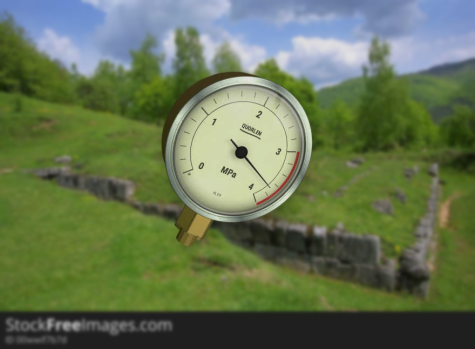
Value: 3.7,MPa
